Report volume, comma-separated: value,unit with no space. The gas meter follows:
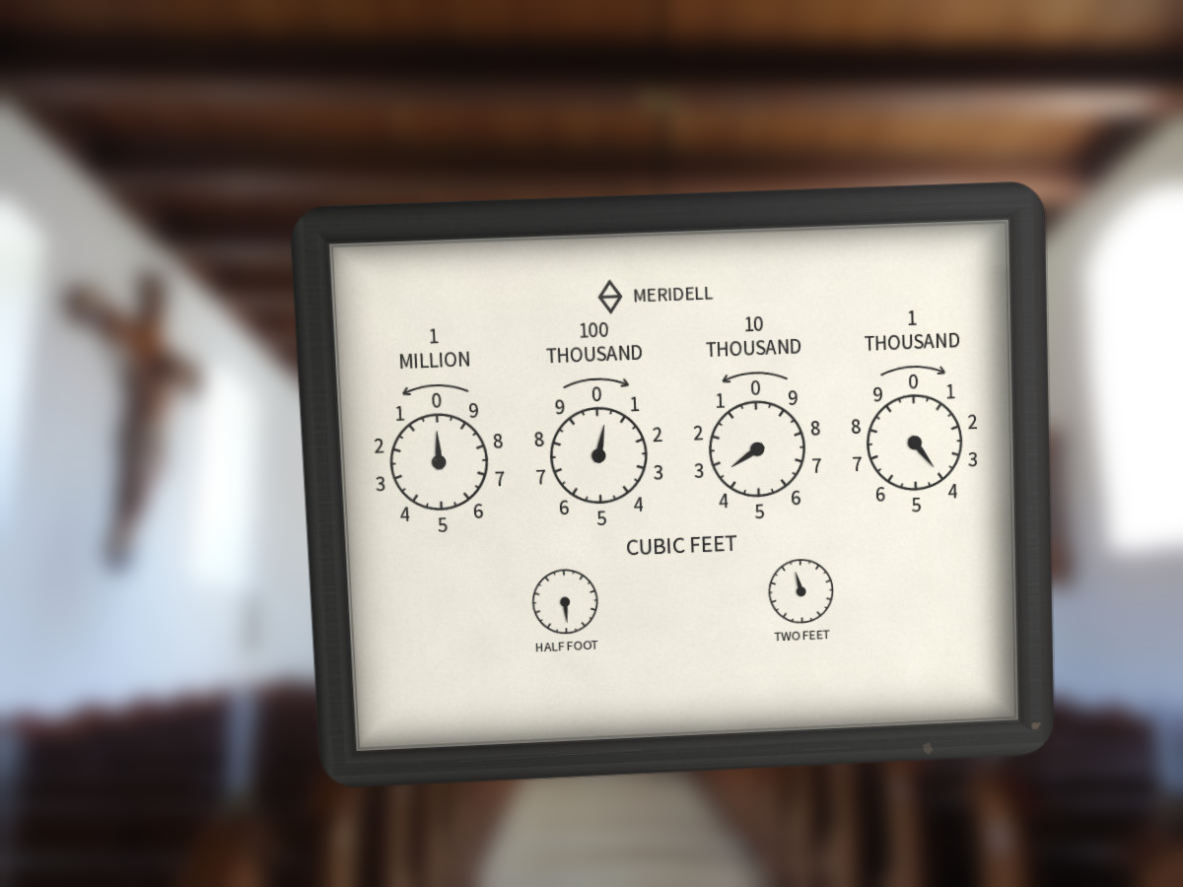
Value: 3400,ft³
